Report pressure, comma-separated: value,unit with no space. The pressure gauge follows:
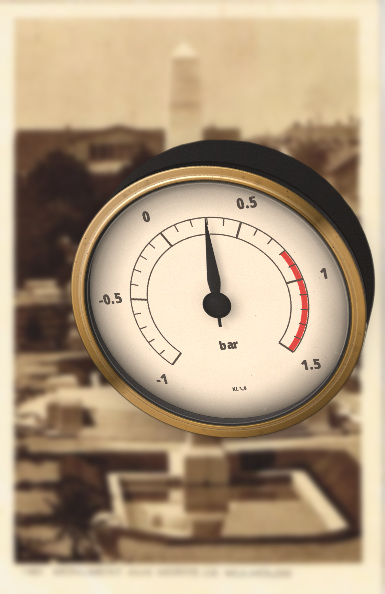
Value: 0.3,bar
